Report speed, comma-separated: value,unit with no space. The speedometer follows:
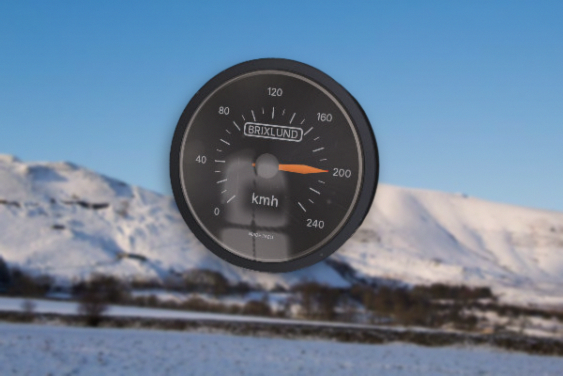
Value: 200,km/h
